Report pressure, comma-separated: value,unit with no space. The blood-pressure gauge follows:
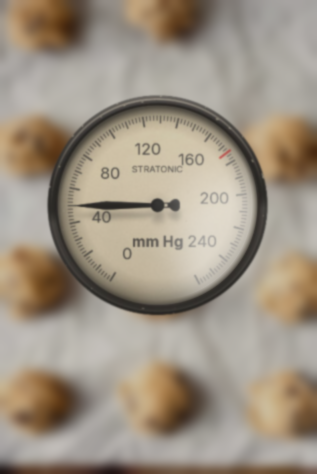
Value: 50,mmHg
